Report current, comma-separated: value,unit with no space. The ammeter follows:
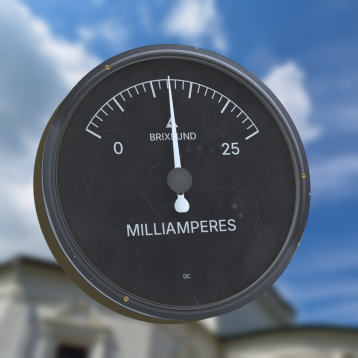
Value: 12,mA
